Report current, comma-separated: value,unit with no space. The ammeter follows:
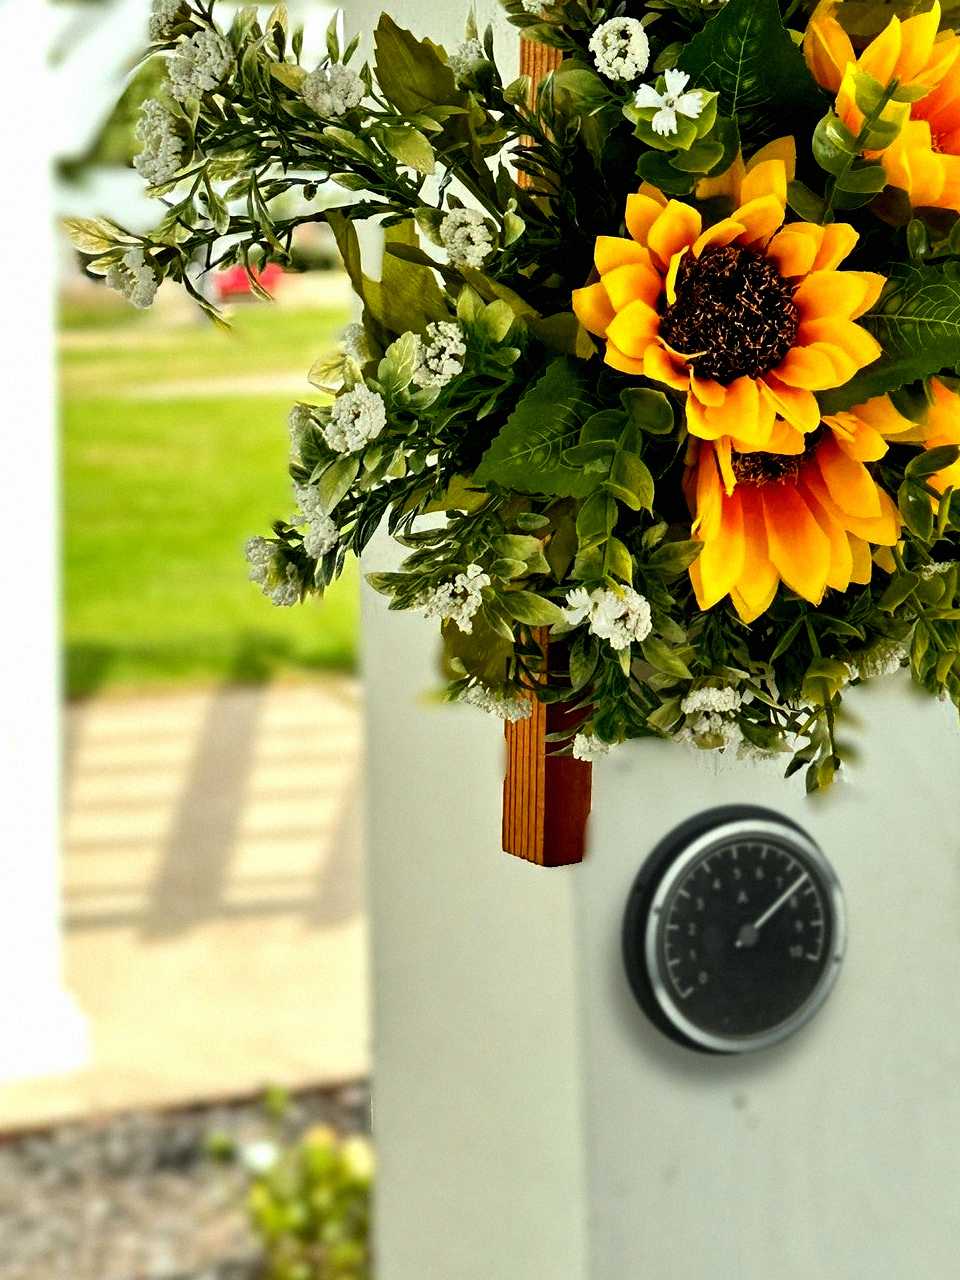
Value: 7.5,A
